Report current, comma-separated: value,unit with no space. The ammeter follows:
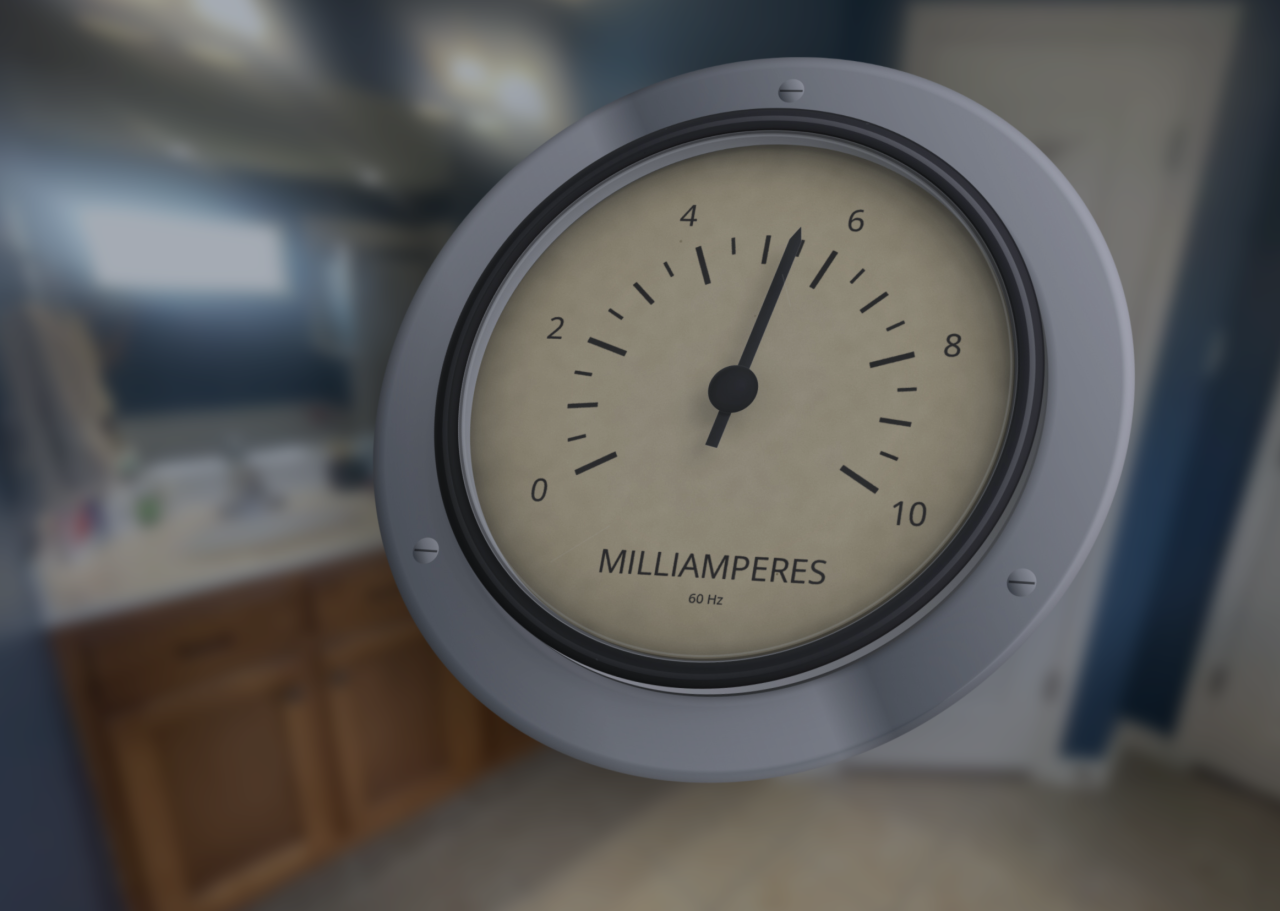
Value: 5.5,mA
